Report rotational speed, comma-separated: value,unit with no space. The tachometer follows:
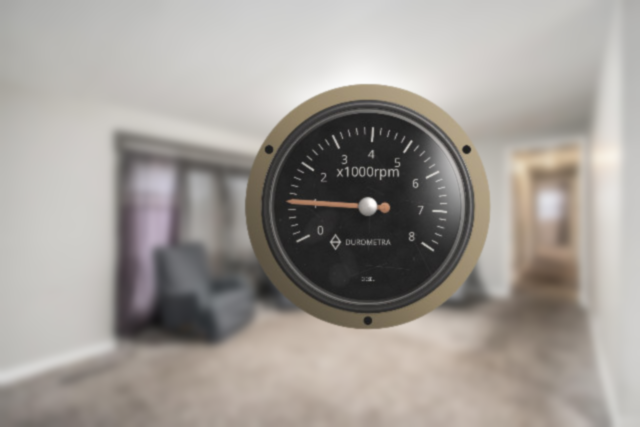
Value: 1000,rpm
